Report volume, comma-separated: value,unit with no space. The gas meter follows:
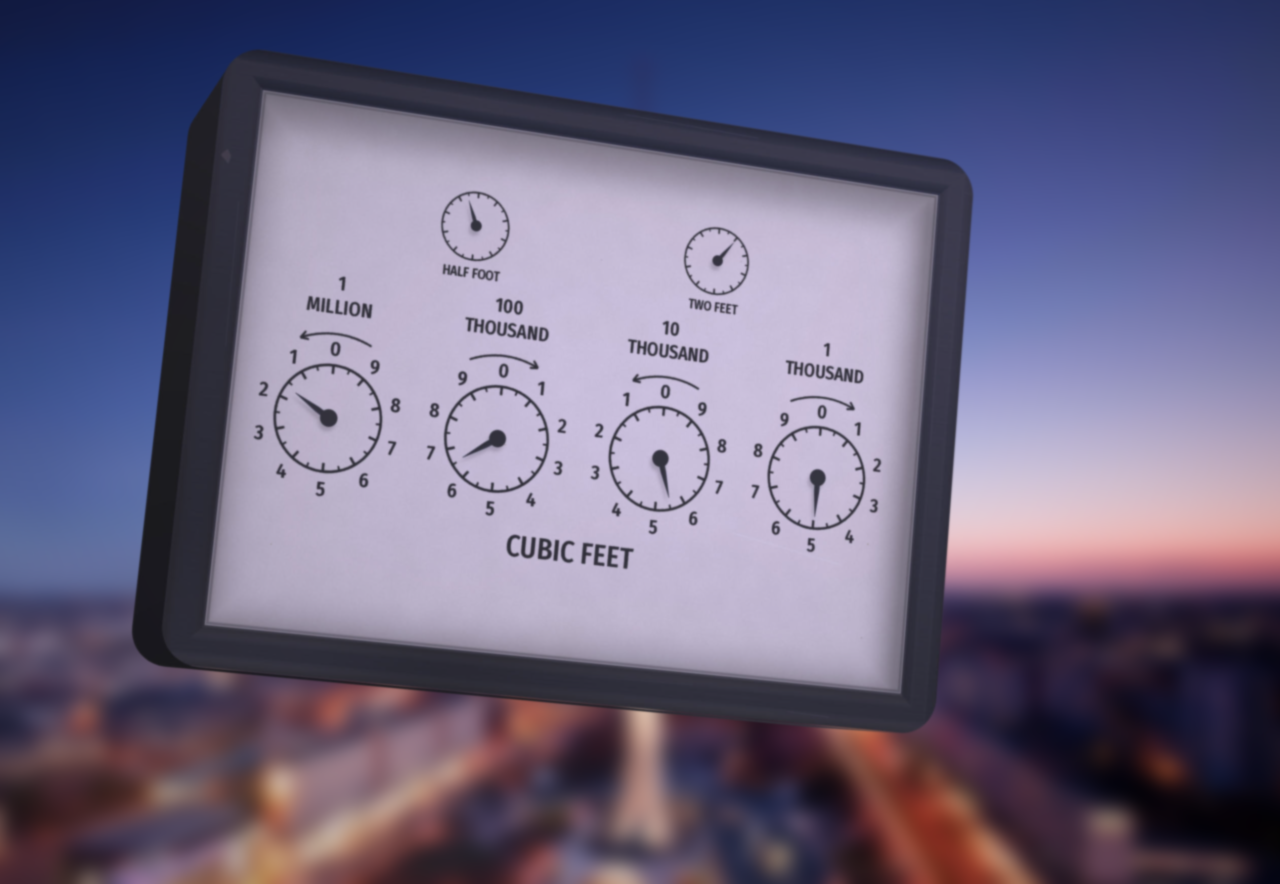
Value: 165500,ft³
